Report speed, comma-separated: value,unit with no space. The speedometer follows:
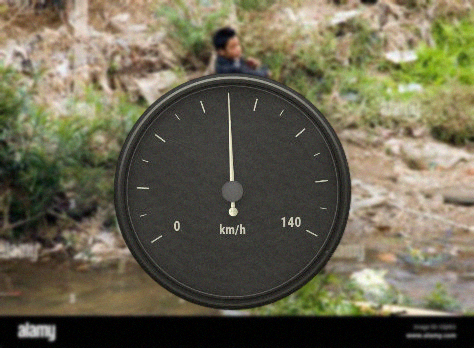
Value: 70,km/h
